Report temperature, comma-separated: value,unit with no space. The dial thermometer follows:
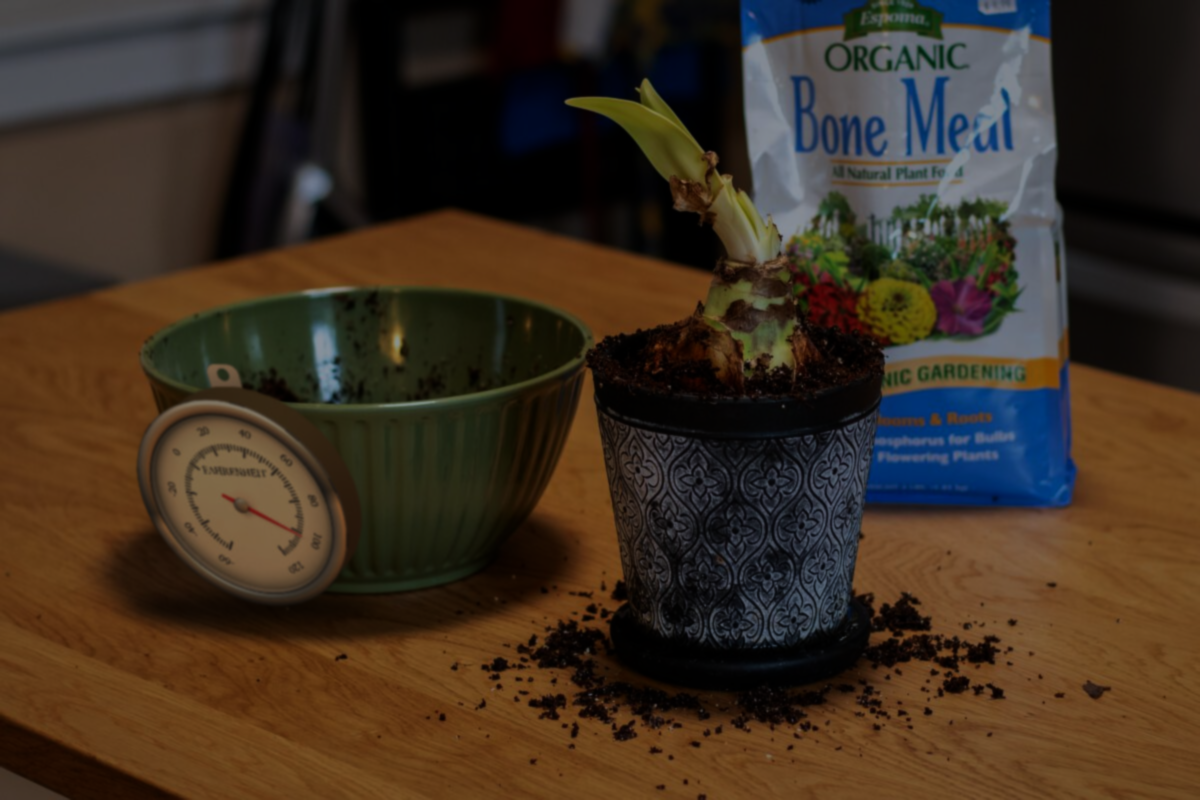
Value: 100,°F
